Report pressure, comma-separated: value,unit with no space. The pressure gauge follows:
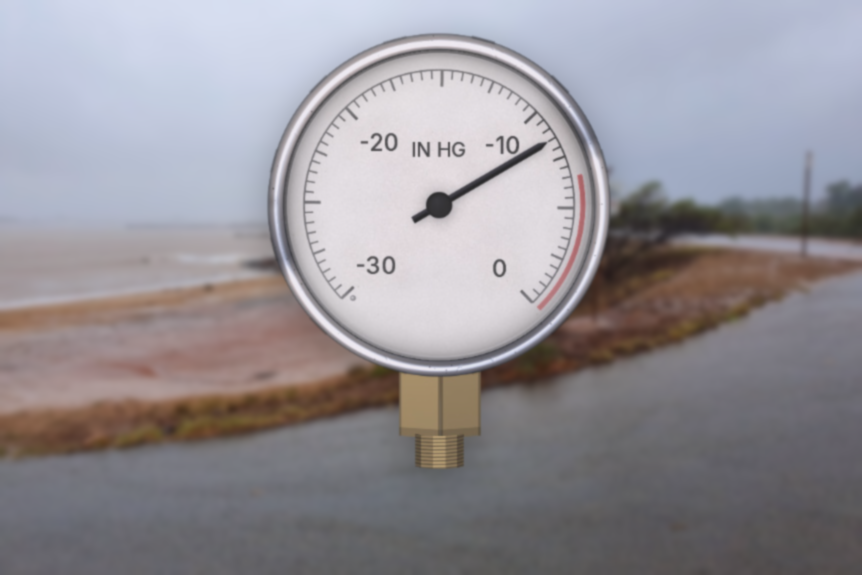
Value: -8.5,inHg
